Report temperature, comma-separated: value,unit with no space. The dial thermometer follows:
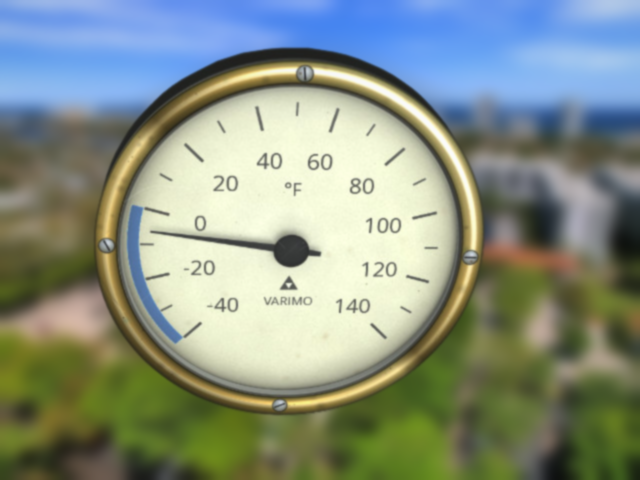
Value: -5,°F
